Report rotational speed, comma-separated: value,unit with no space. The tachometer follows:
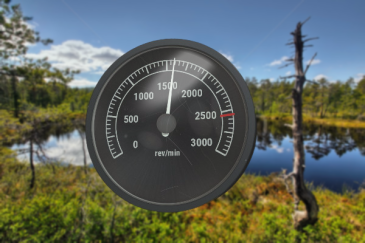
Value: 1600,rpm
